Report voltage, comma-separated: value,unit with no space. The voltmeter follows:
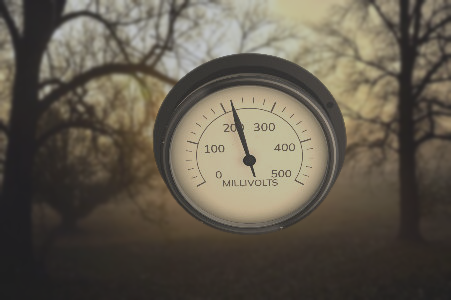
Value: 220,mV
